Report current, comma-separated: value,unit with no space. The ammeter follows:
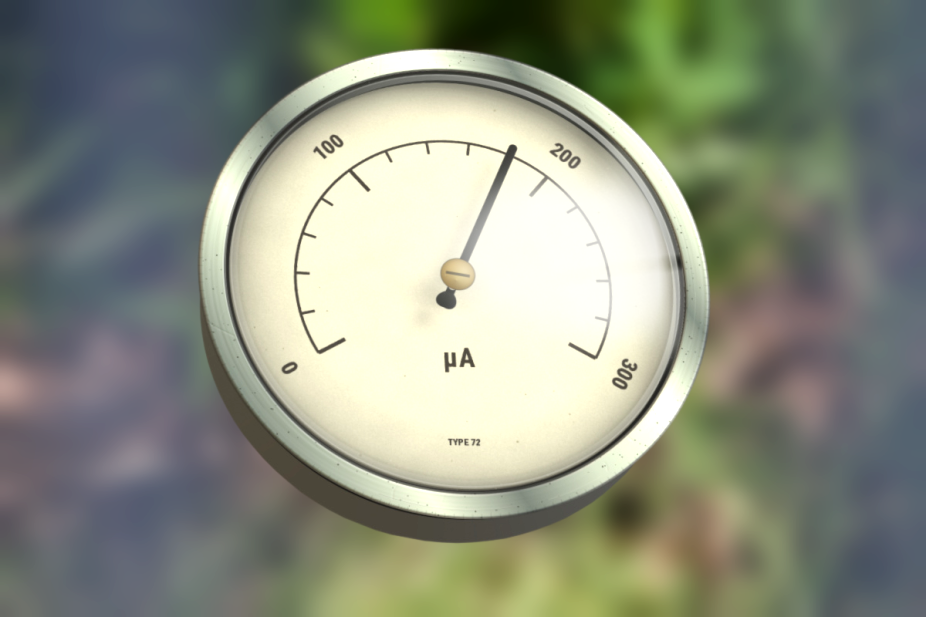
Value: 180,µA
